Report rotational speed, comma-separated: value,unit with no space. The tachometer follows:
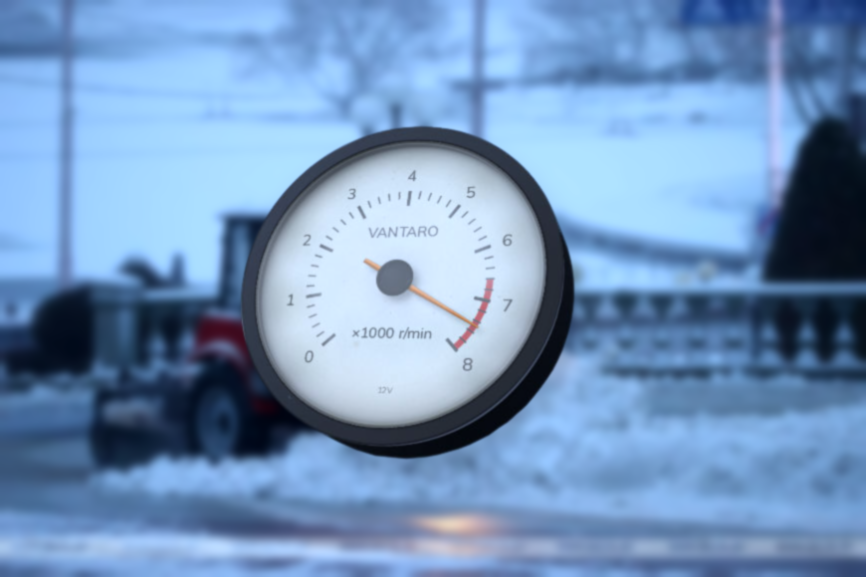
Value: 7500,rpm
